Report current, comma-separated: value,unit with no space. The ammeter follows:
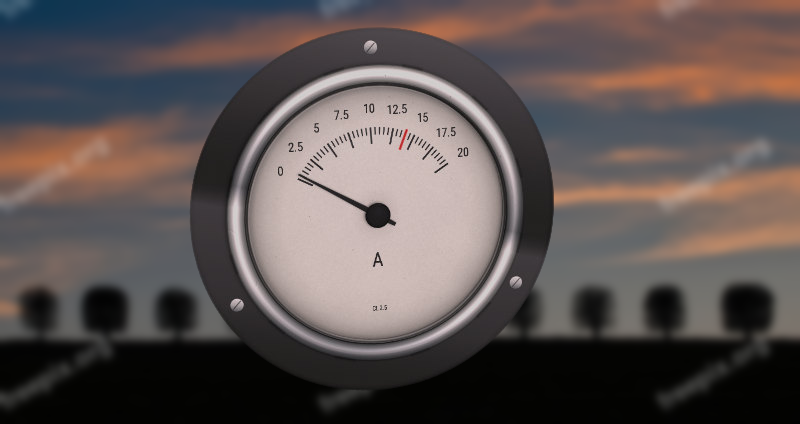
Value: 0.5,A
